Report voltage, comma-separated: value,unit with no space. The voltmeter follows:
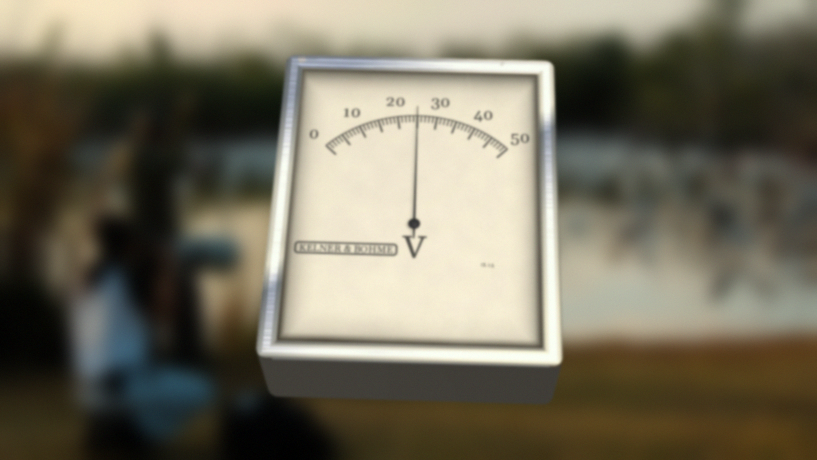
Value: 25,V
